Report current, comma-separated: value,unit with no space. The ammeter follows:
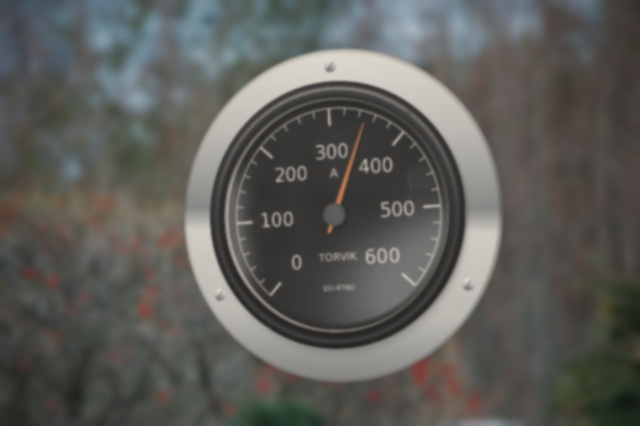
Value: 350,A
